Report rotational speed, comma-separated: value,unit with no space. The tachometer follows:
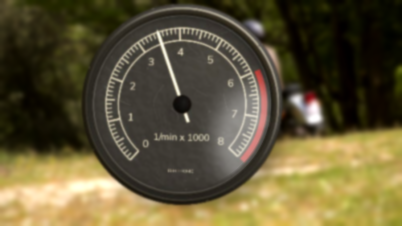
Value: 3500,rpm
